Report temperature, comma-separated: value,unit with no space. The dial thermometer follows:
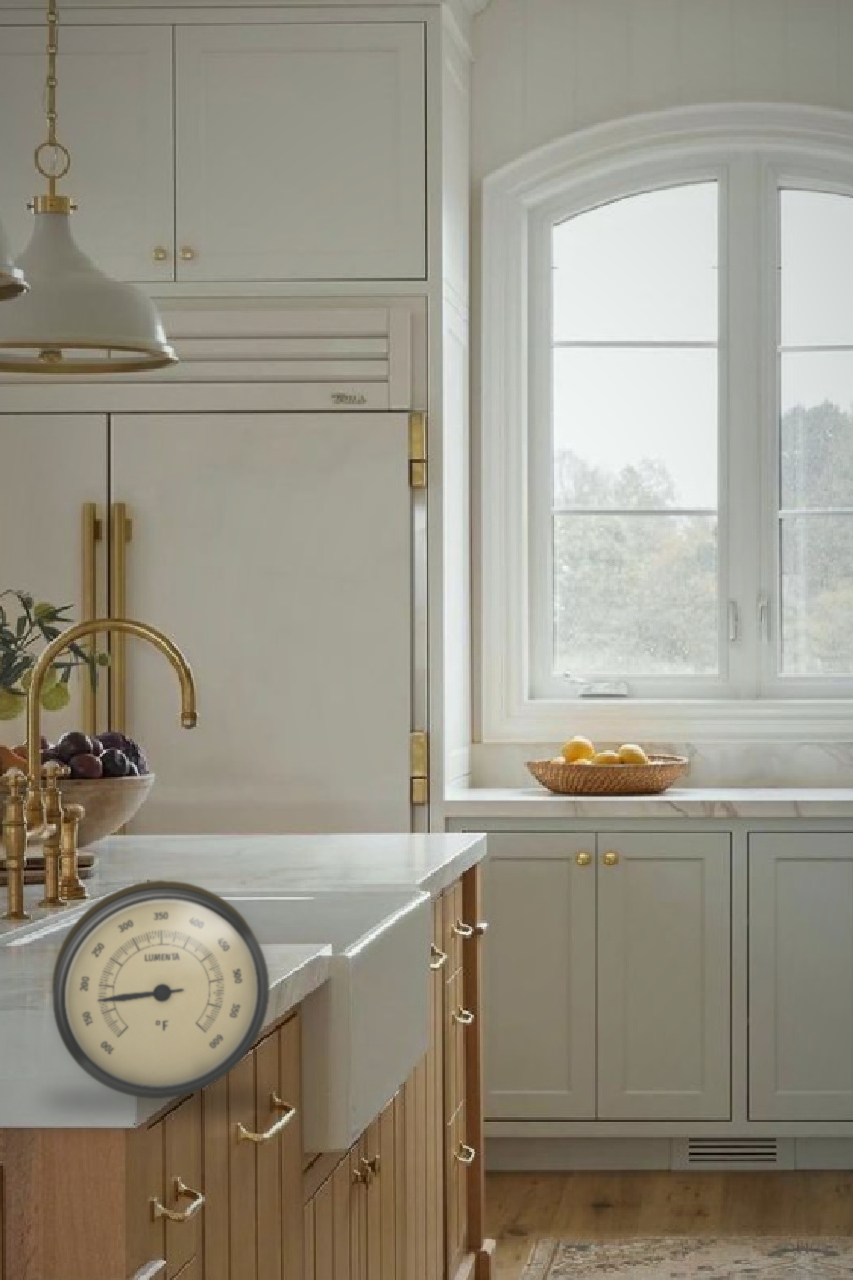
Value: 175,°F
